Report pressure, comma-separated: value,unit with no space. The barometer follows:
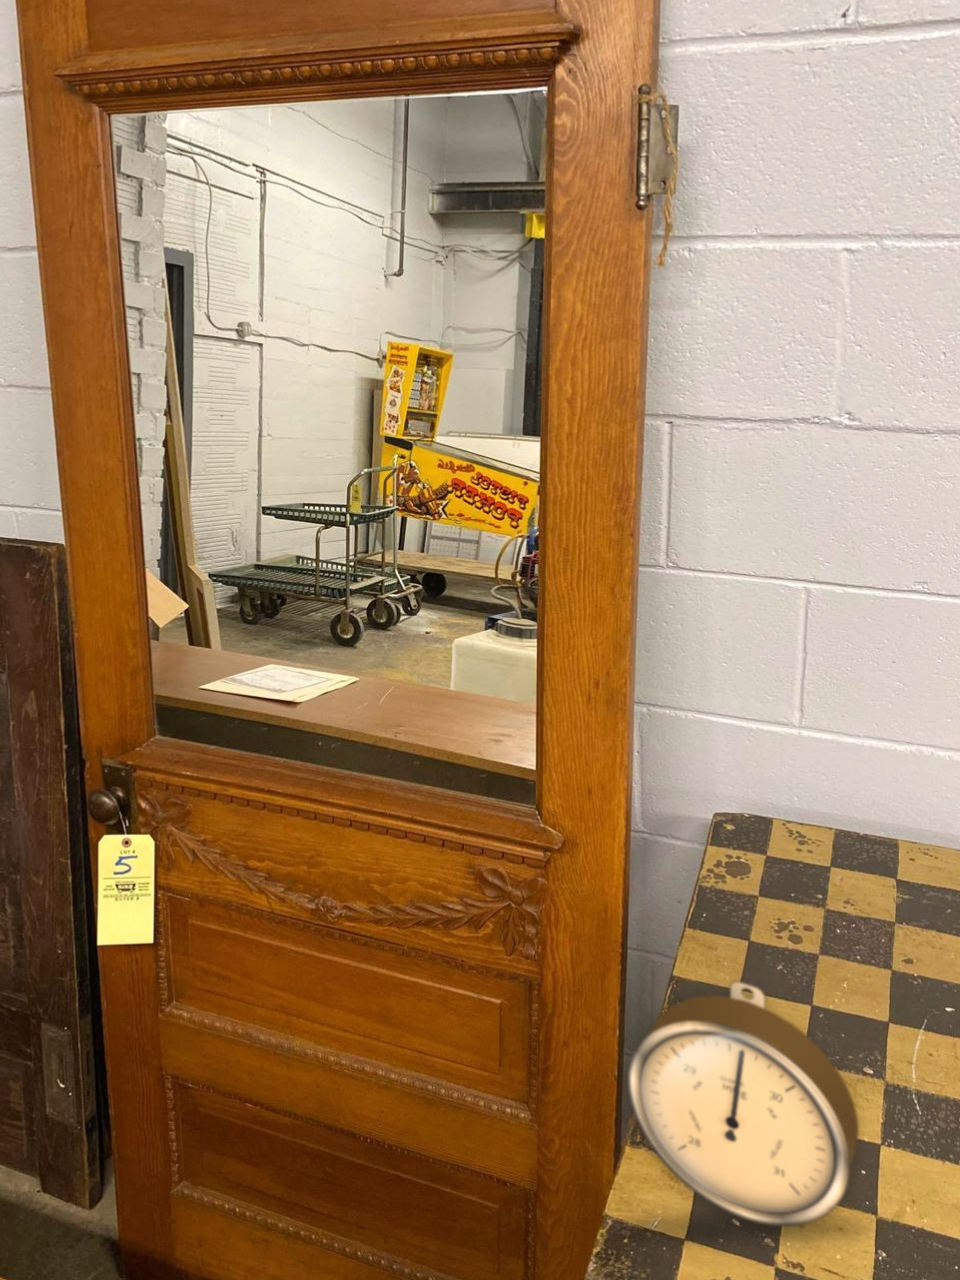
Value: 29.6,inHg
